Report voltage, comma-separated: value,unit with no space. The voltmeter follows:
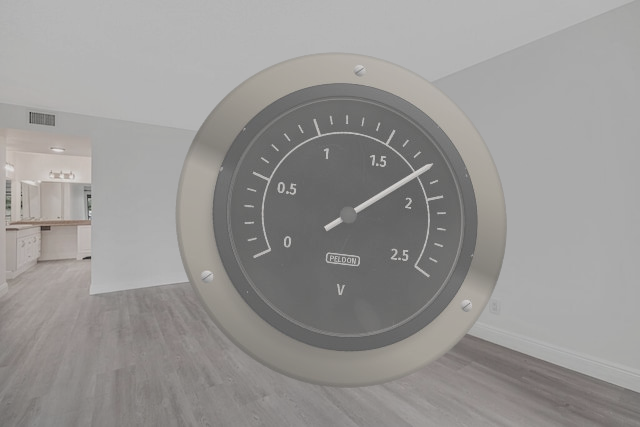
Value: 1.8,V
